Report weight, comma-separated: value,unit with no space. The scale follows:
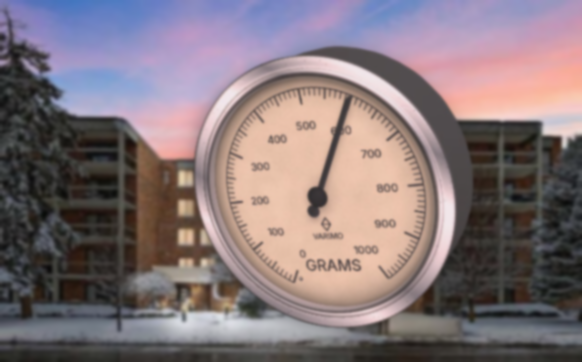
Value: 600,g
